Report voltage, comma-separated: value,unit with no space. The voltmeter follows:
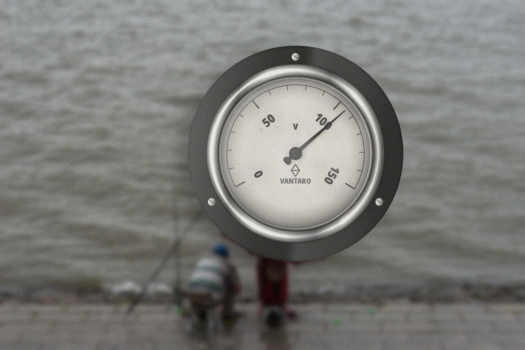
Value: 105,V
